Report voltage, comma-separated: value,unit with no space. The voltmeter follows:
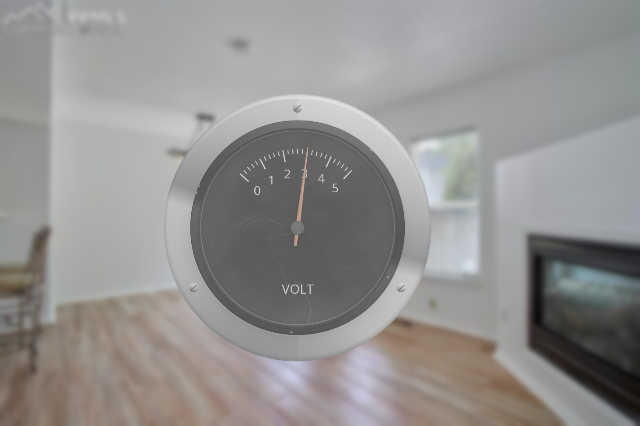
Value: 3,V
